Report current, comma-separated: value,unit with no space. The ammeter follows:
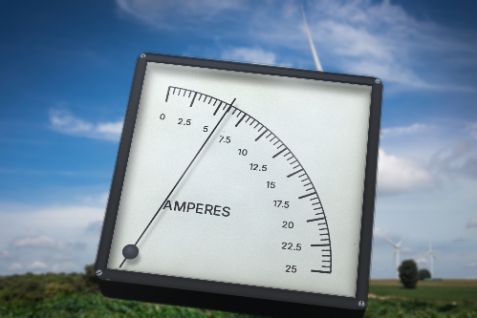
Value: 6,A
